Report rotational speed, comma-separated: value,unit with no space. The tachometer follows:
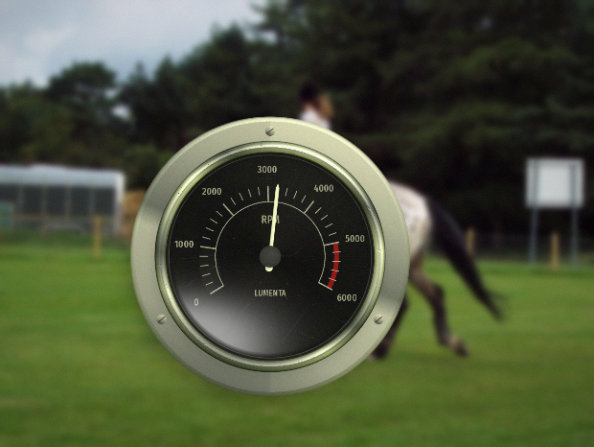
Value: 3200,rpm
